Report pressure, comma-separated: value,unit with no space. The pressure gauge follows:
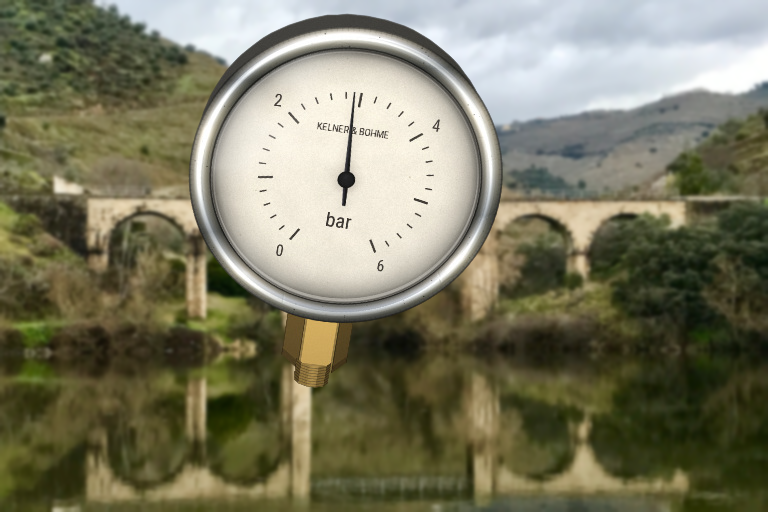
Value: 2.9,bar
